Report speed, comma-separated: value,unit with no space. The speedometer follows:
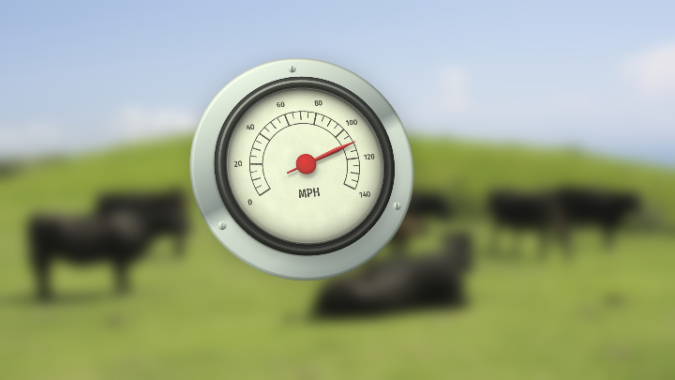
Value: 110,mph
